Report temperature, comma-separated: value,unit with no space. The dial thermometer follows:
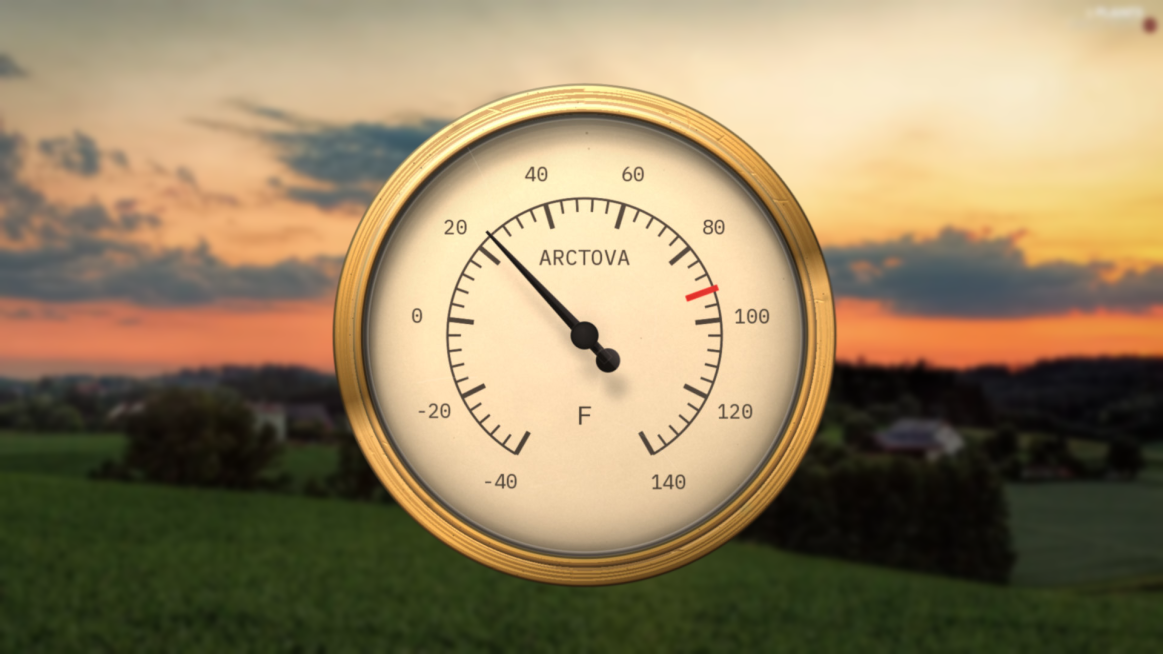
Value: 24,°F
